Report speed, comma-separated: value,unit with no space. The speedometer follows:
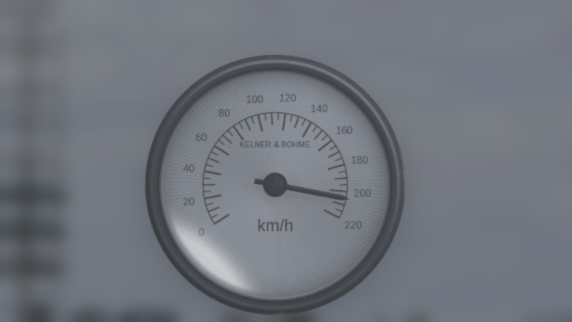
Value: 205,km/h
